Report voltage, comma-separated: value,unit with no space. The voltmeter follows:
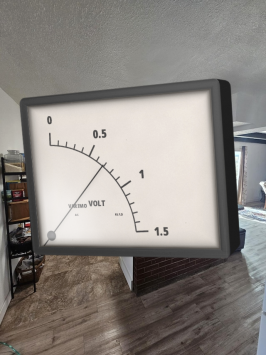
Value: 0.7,V
